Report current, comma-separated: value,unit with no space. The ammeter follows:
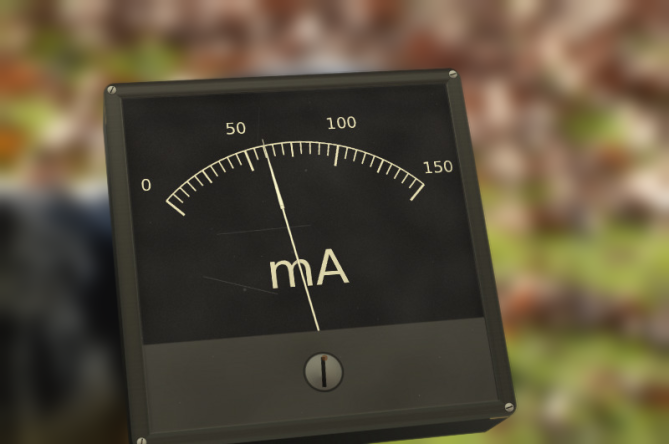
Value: 60,mA
